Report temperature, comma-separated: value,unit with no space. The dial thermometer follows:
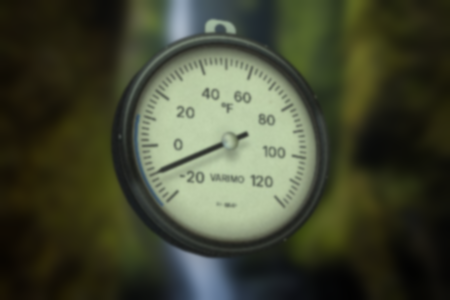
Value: -10,°F
